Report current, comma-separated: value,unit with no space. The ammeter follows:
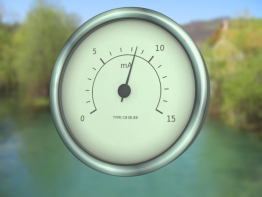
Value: 8.5,mA
